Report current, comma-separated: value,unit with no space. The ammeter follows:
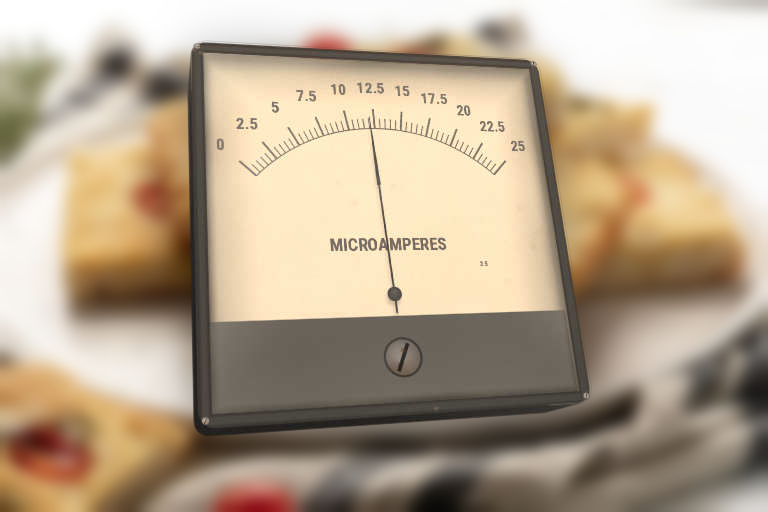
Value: 12,µA
